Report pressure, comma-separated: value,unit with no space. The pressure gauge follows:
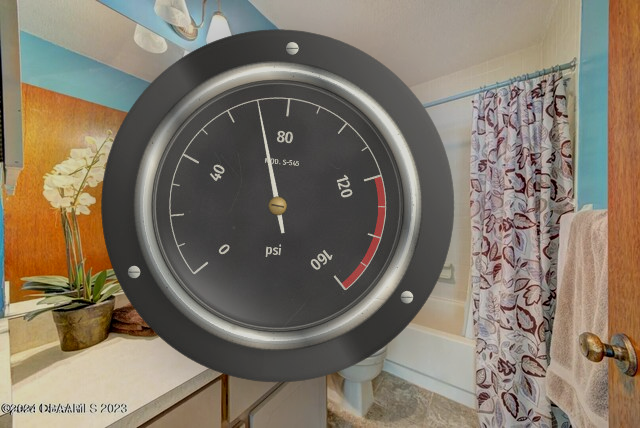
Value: 70,psi
